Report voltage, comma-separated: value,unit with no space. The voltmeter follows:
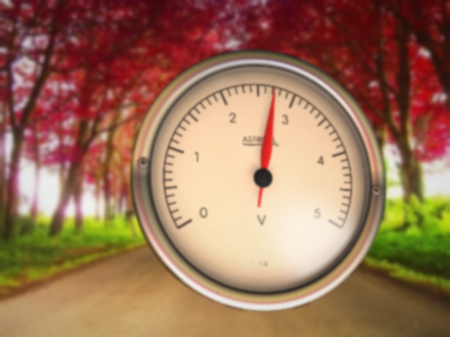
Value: 2.7,V
